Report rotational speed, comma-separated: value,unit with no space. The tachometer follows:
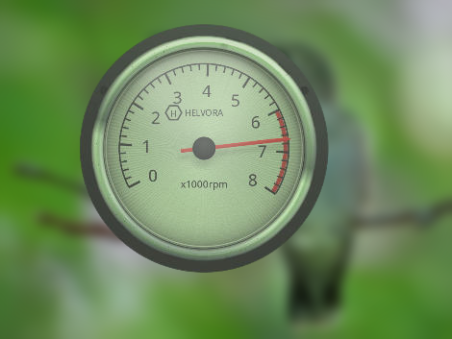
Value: 6700,rpm
